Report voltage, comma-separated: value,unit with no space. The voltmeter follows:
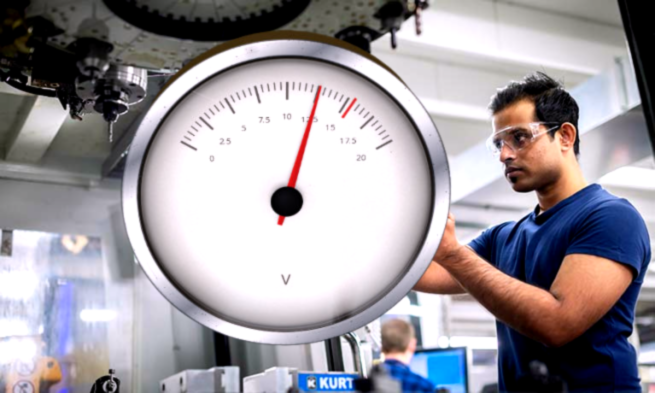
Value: 12.5,V
